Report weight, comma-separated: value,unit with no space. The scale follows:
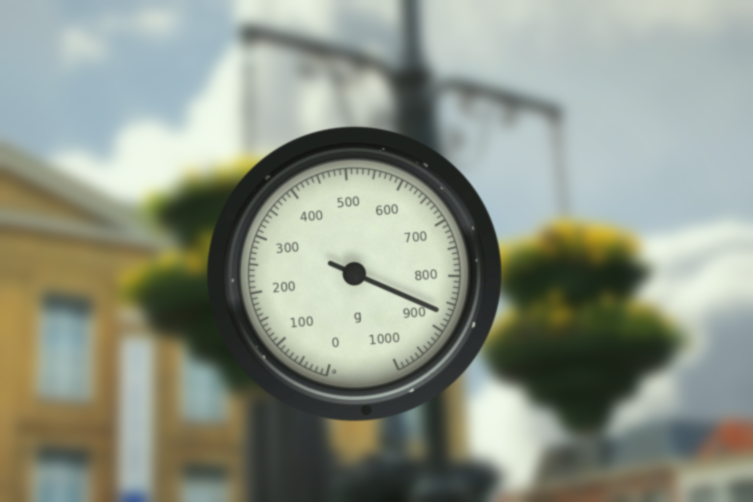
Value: 870,g
